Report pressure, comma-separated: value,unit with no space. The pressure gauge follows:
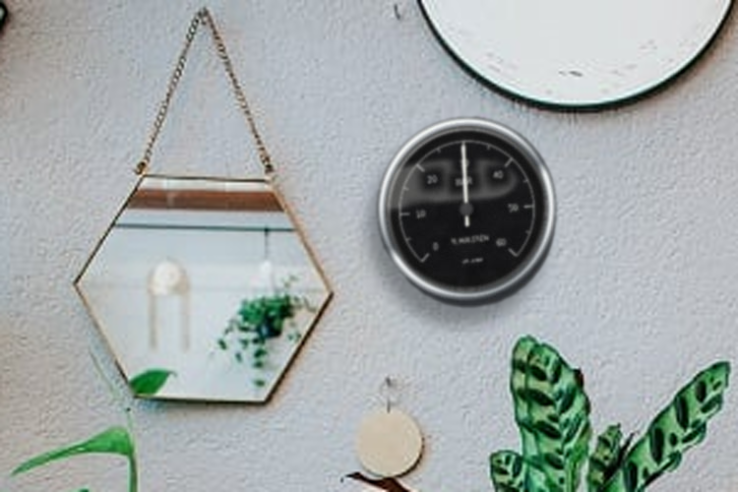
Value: 30,bar
